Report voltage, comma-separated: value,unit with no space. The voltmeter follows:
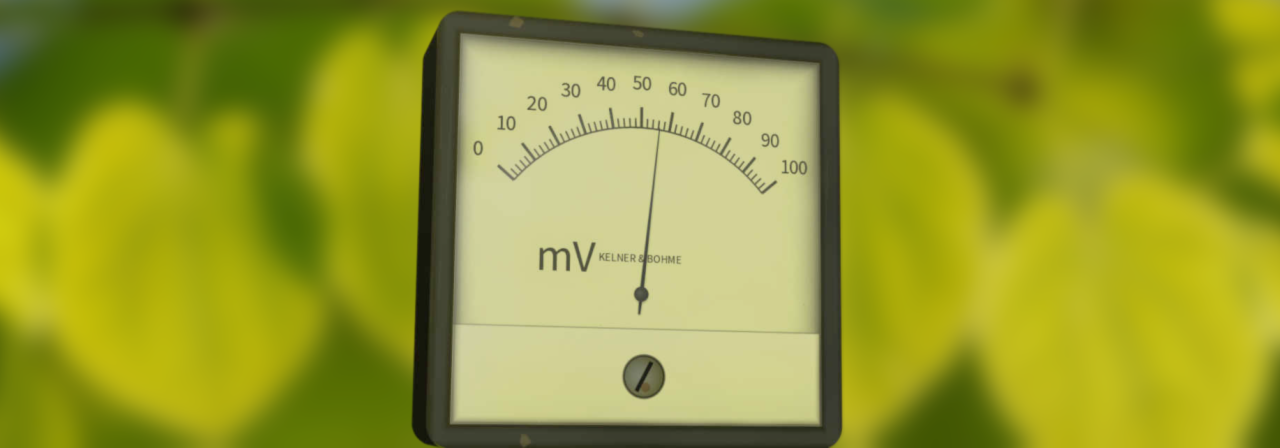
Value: 56,mV
